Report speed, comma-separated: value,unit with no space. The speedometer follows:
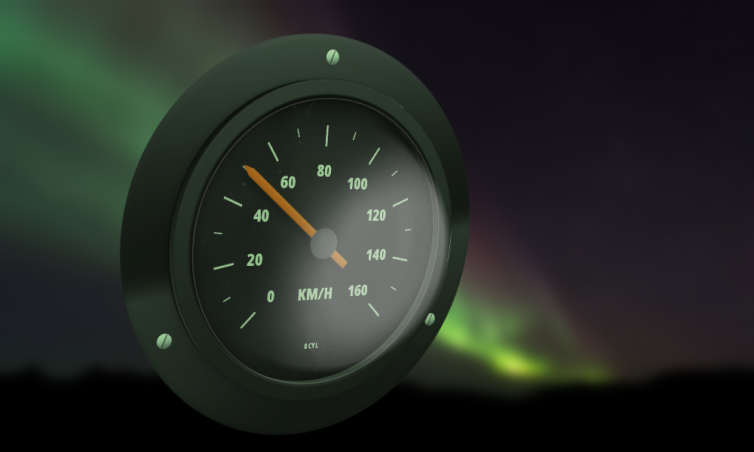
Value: 50,km/h
